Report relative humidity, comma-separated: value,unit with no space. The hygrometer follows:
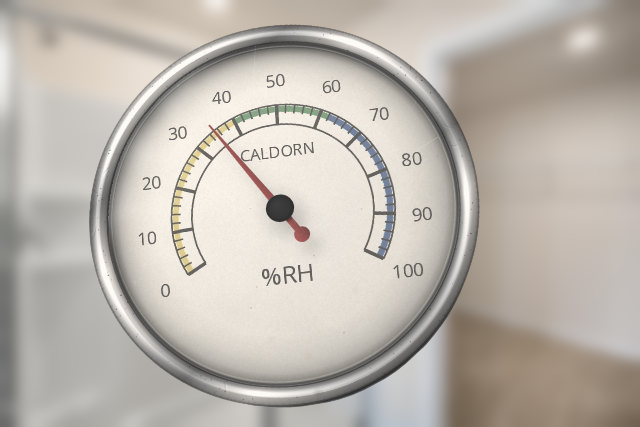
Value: 35,%
